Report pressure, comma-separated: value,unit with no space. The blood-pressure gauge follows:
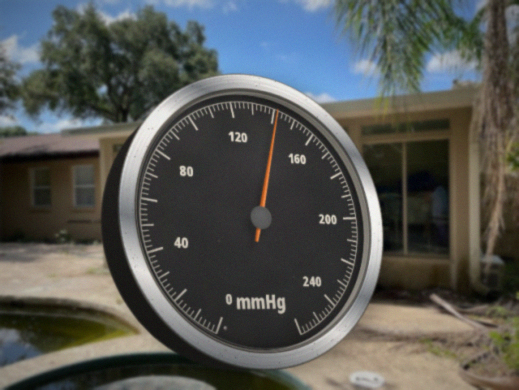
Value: 140,mmHg
